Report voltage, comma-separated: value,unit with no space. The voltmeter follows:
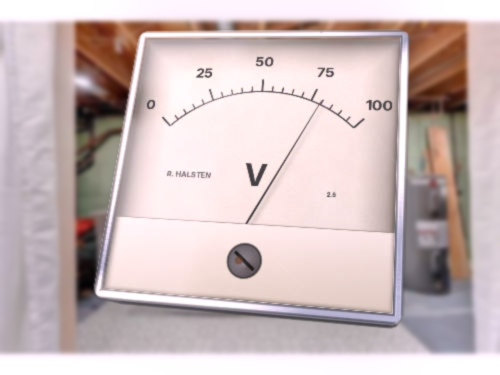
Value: 80,V
